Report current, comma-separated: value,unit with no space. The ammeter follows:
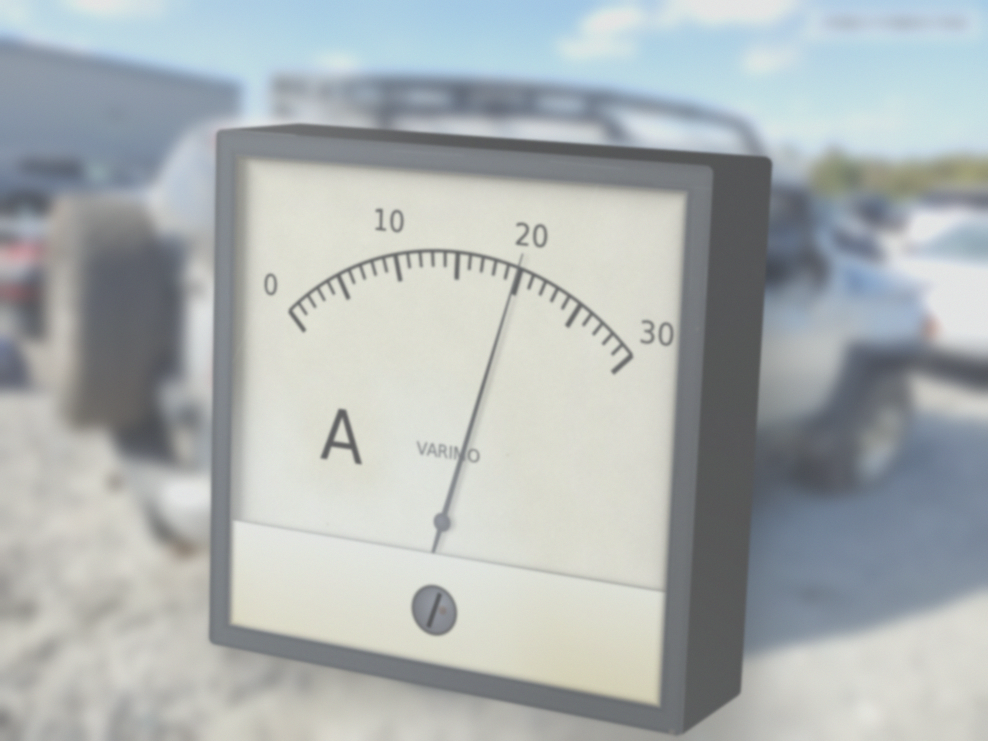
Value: 20,A
